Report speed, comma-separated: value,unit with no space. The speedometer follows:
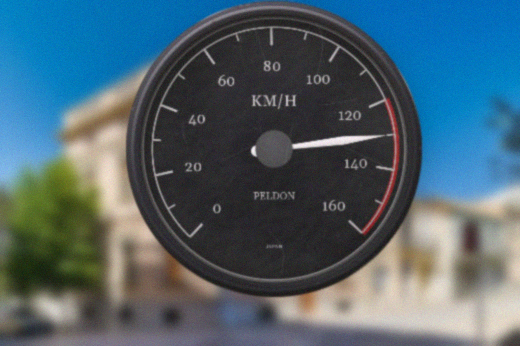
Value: 130,km/h
